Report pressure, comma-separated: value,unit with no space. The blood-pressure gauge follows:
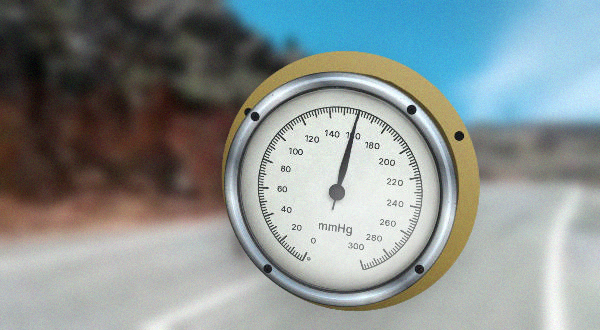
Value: 160,mmHg
